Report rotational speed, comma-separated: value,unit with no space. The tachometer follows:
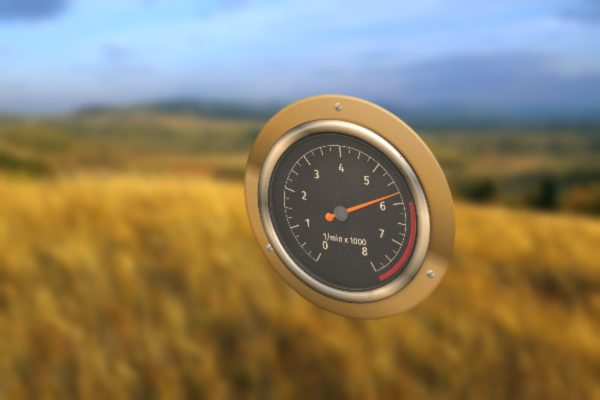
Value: 5750,rpm
